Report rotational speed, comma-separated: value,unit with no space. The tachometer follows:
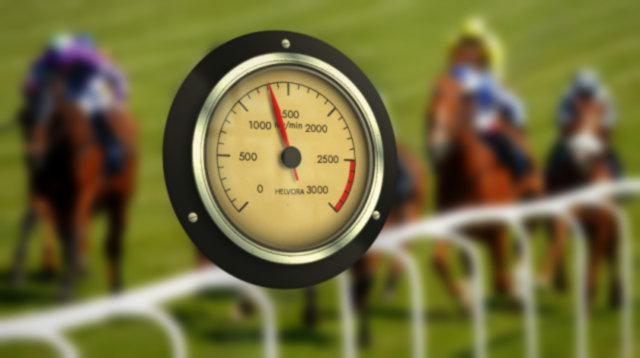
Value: 1300,rpm
